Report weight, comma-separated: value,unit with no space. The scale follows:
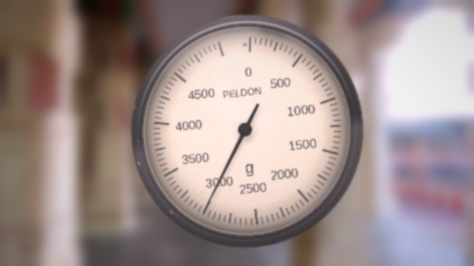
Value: 3000,g
